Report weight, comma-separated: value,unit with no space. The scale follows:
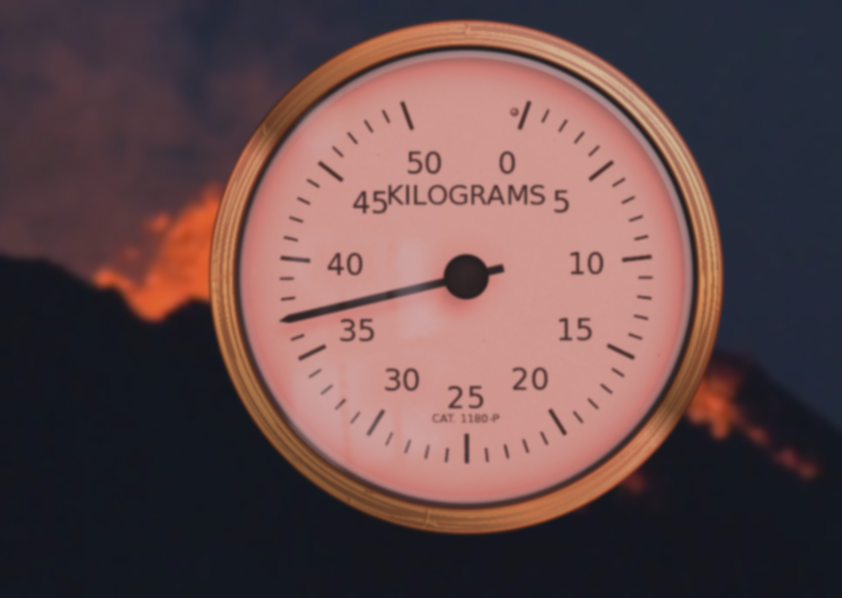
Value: 37,kg
